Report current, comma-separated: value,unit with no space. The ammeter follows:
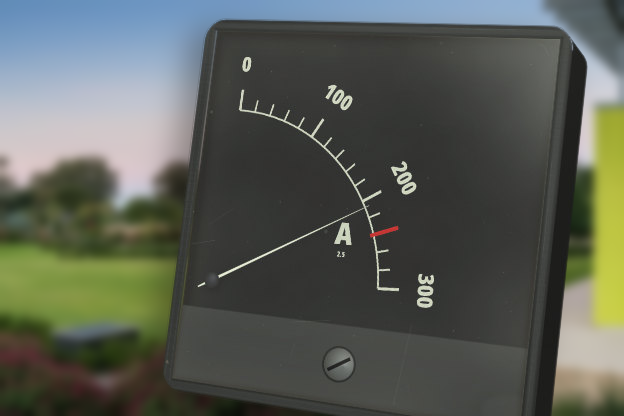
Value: 210,A
